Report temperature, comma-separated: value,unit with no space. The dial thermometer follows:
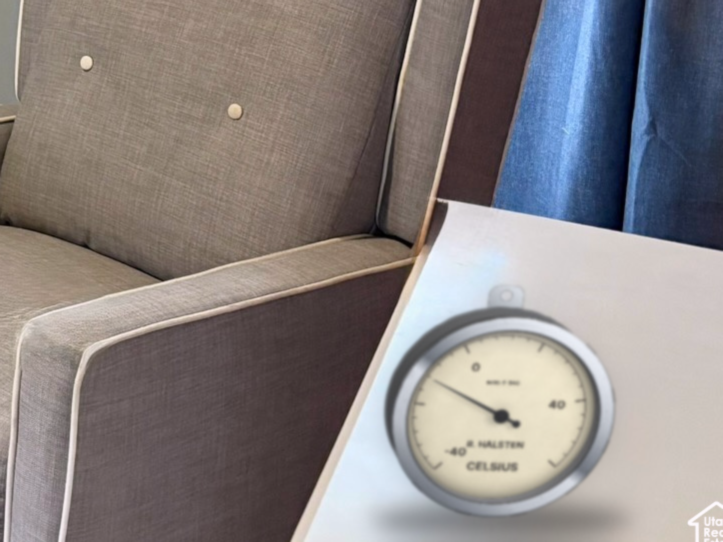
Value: -12,°C
